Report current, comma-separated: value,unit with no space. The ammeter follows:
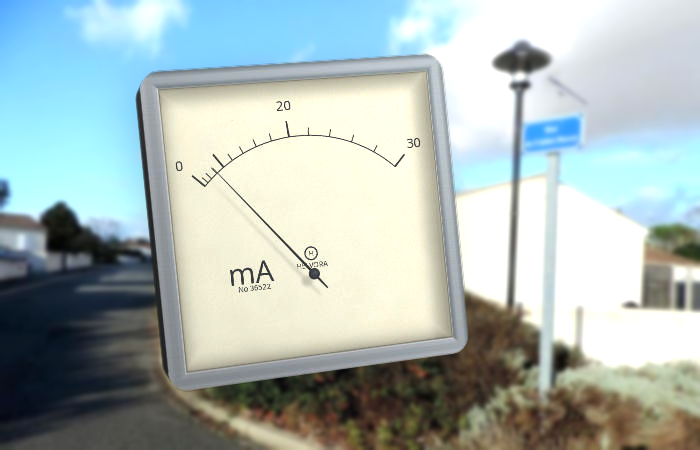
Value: 8,mA
